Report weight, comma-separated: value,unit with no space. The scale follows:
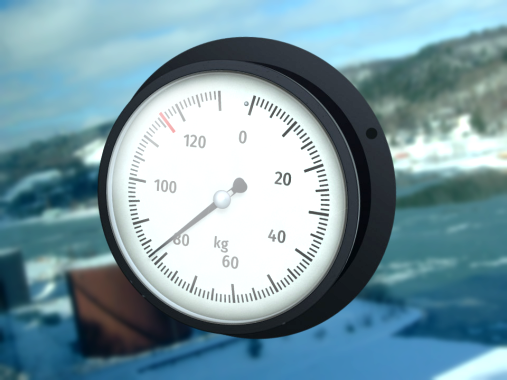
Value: 82,kg
